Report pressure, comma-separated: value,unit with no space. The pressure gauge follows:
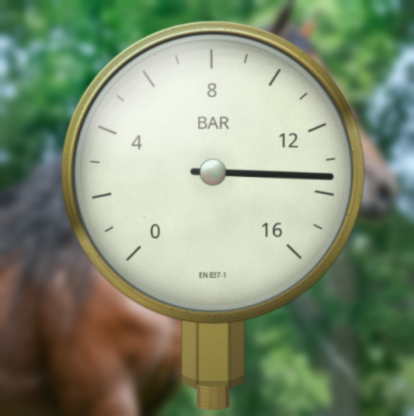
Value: 13.5,bar
